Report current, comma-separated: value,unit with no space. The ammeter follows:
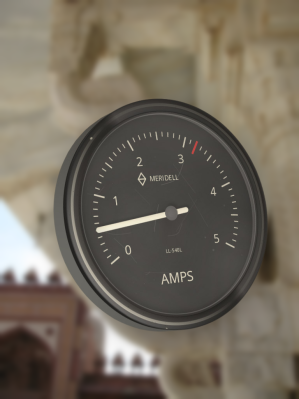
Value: 0.5,A
